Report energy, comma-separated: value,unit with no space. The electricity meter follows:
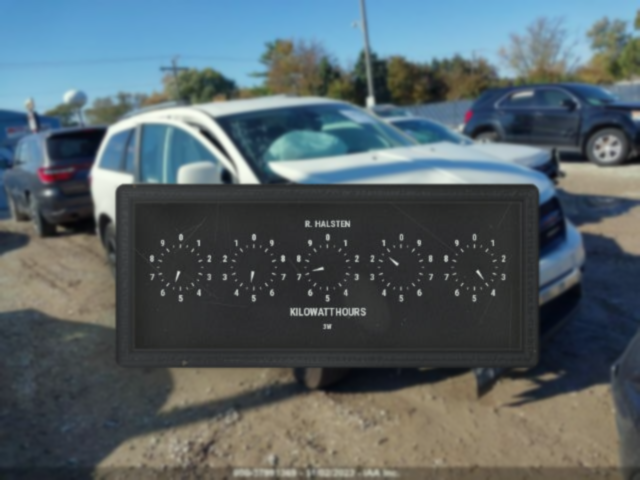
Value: 54714,kWh
